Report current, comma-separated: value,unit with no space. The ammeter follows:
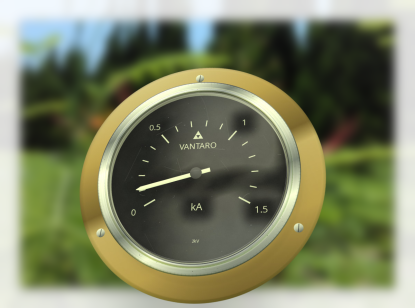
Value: 0.1,kA
